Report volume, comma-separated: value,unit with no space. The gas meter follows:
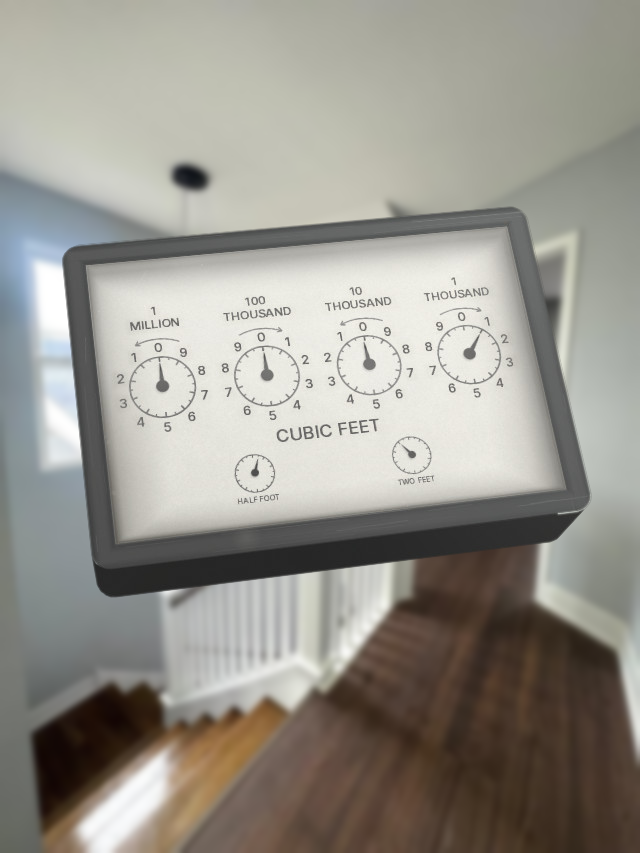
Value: 100,ft³
